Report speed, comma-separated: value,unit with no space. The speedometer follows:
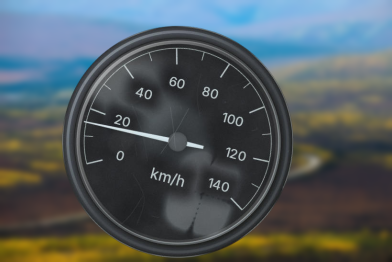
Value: 15,km/h
